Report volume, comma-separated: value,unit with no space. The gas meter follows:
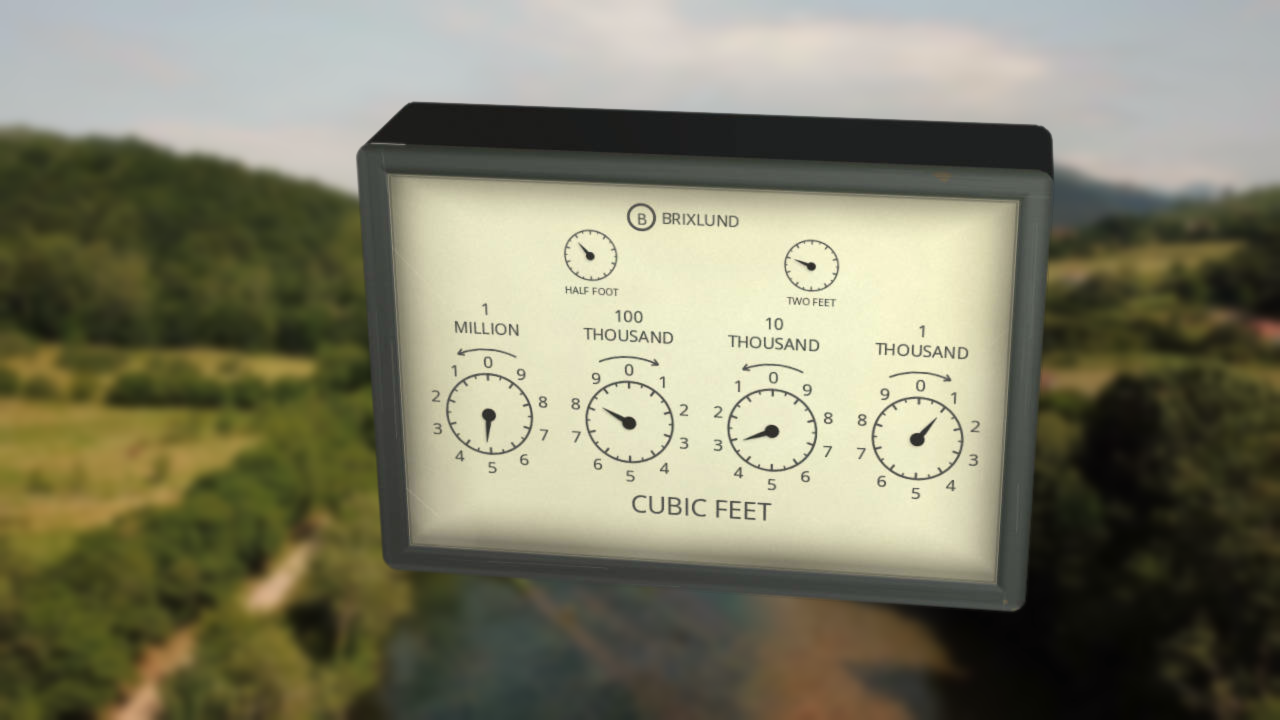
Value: 483100,ft³
